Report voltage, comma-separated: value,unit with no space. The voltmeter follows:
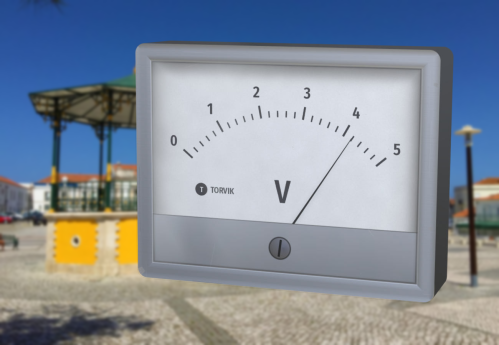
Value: 4.2,V
